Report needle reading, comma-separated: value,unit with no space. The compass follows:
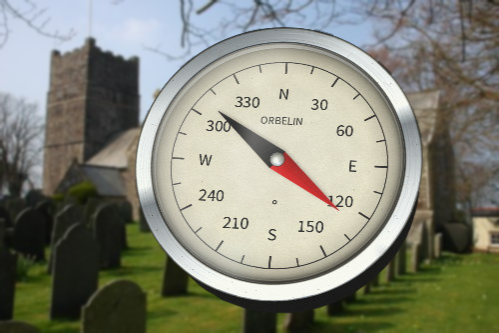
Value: 127.5,°
